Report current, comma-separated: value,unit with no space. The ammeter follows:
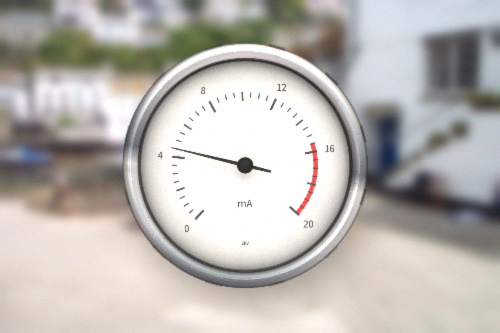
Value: 4.5,mA
